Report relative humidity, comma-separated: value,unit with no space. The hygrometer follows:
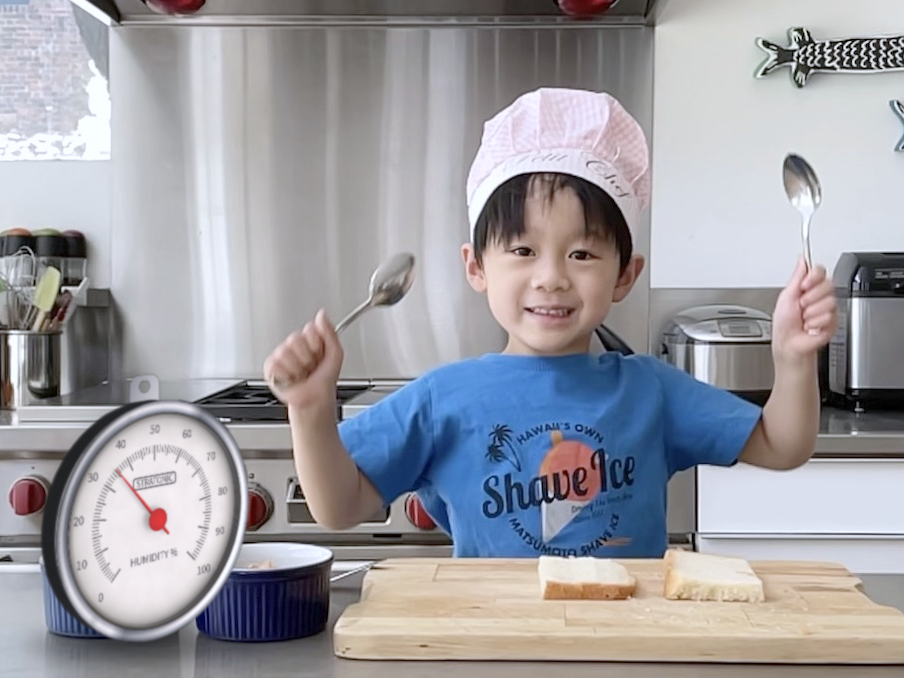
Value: 35,%
